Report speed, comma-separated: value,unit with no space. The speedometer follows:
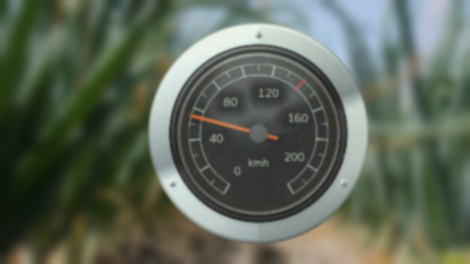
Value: 55,km/h
